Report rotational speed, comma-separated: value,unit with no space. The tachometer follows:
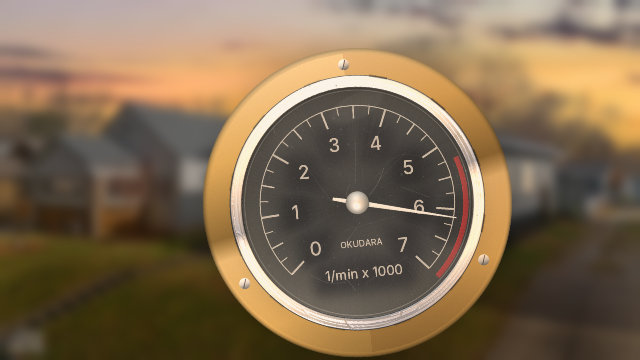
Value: 6125,rpm
